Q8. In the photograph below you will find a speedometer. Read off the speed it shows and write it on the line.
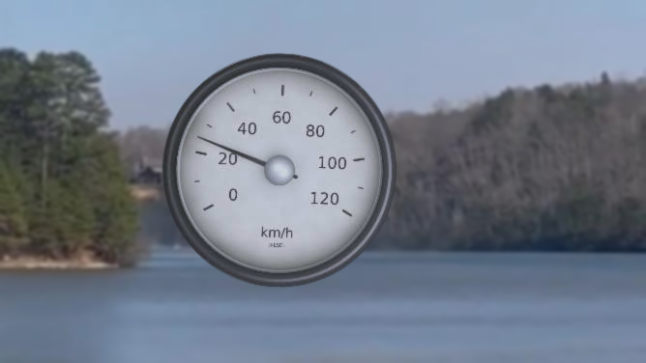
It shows 25 km/h
